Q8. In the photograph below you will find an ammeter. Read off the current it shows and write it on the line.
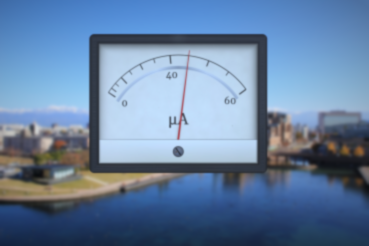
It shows 45 µA
